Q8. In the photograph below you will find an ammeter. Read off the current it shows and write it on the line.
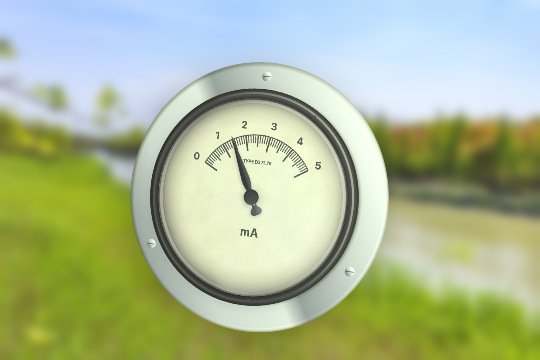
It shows 1.5 mA
